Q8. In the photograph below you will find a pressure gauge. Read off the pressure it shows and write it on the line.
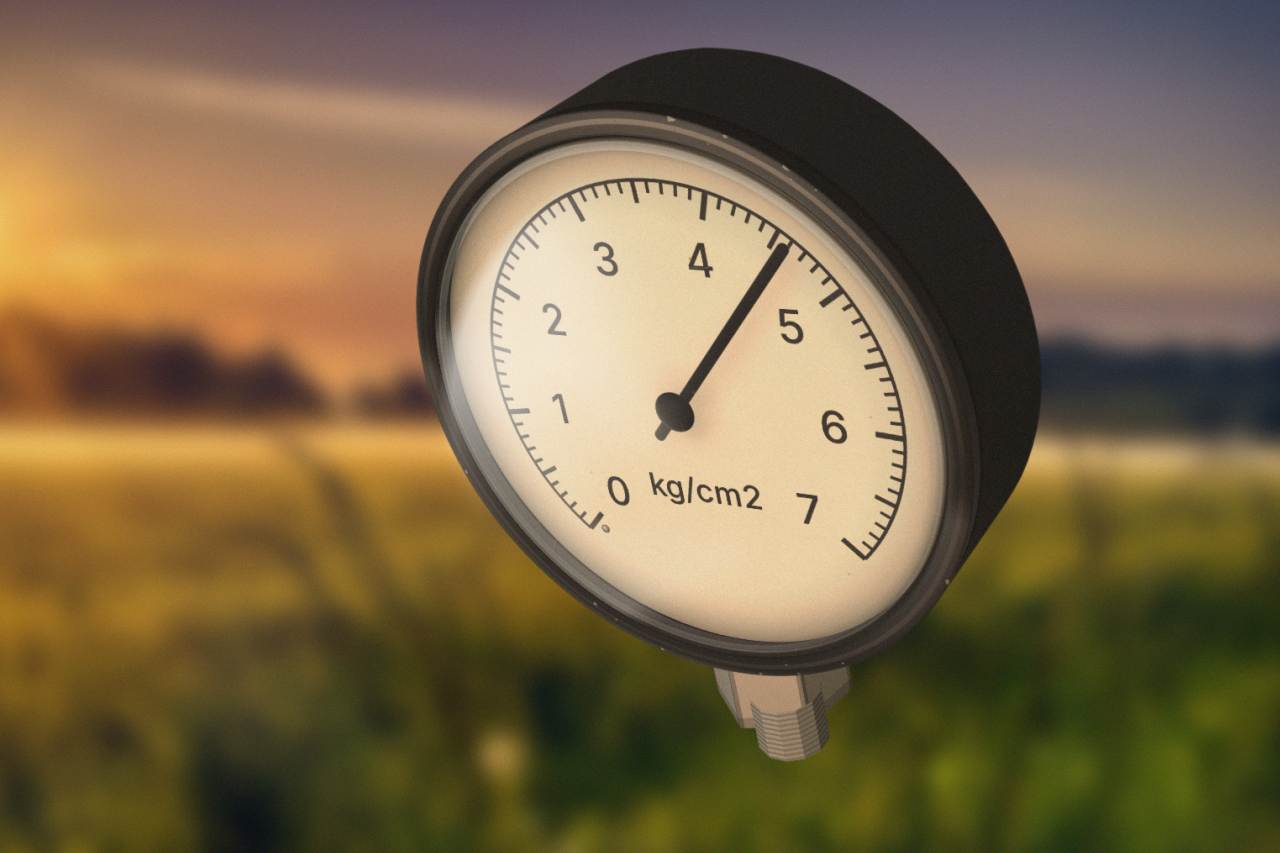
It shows 4.6 kg/cm²
